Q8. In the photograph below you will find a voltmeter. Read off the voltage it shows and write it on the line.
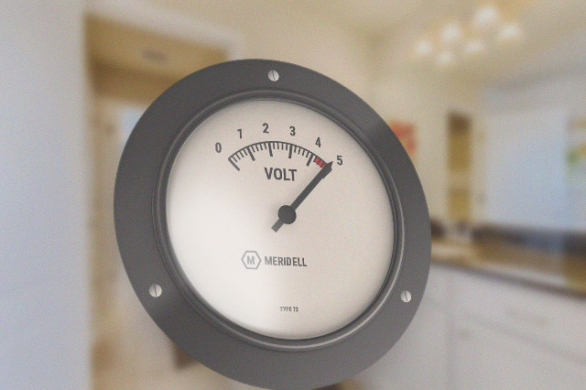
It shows 4.8 V
